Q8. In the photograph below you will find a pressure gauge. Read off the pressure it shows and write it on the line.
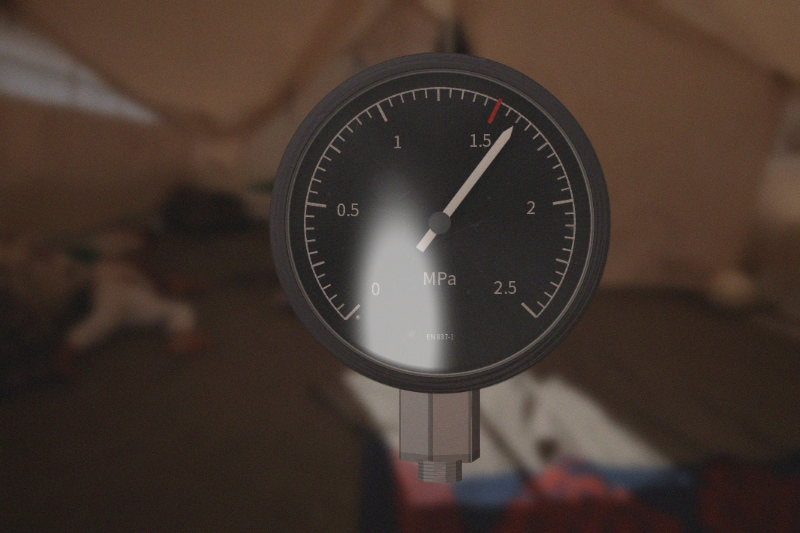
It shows 1.6 MPa
